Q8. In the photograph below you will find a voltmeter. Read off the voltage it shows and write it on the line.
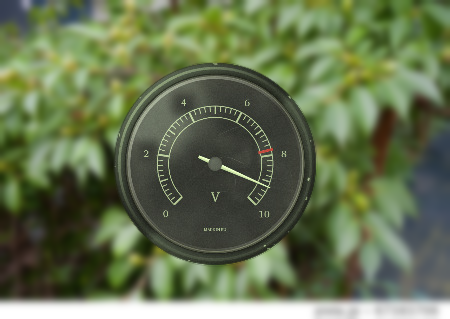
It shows 9.2 V
